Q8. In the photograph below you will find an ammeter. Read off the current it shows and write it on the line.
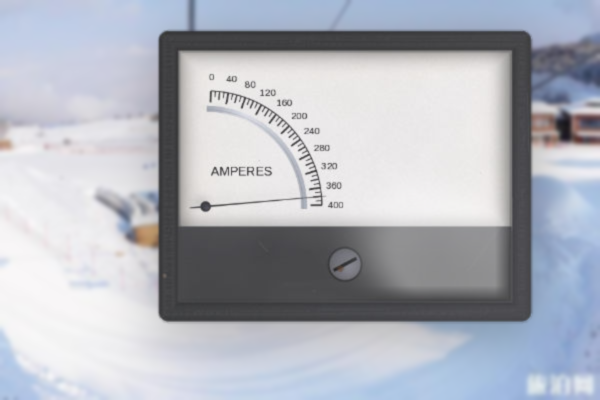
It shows 380 A
